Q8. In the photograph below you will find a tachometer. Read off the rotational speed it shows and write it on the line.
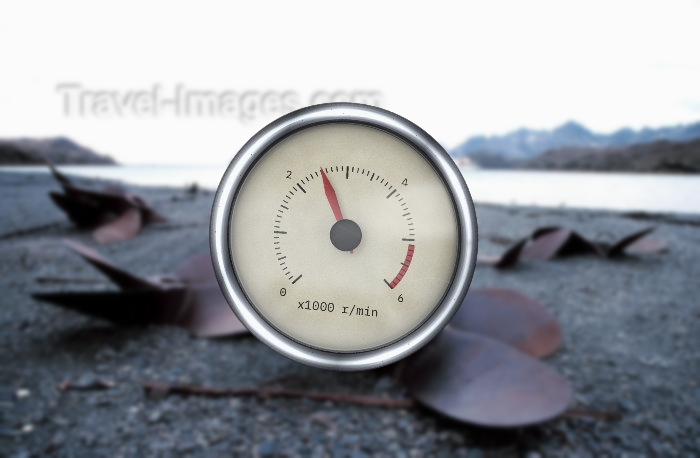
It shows 2500 rpm
